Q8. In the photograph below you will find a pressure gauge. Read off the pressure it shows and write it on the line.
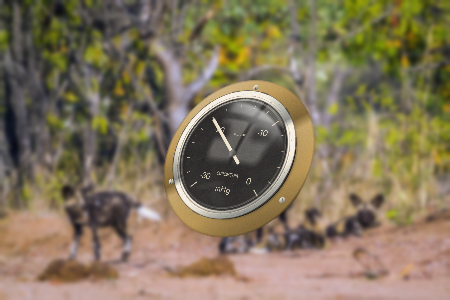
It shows -20 inHg
